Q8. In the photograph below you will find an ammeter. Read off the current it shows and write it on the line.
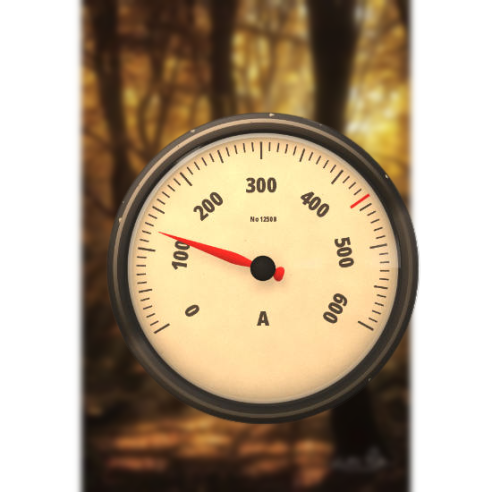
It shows 125 A
